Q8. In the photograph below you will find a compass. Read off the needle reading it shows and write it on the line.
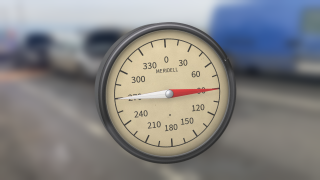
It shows 90 °
